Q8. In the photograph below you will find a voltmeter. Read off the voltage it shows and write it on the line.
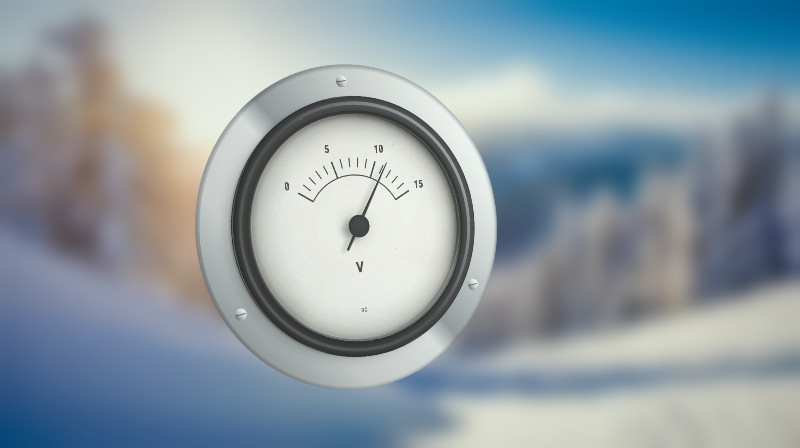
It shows 11 V
